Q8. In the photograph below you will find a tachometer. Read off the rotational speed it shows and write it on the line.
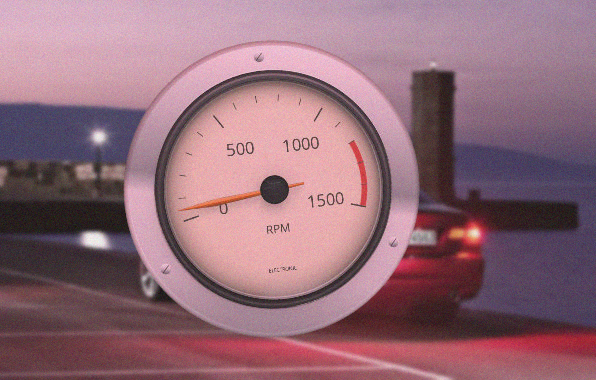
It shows 50 rpm
